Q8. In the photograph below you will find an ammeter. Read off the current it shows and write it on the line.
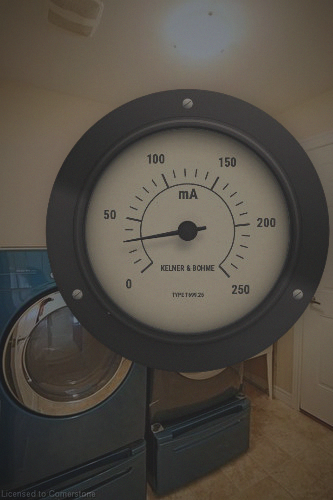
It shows 30 mA
